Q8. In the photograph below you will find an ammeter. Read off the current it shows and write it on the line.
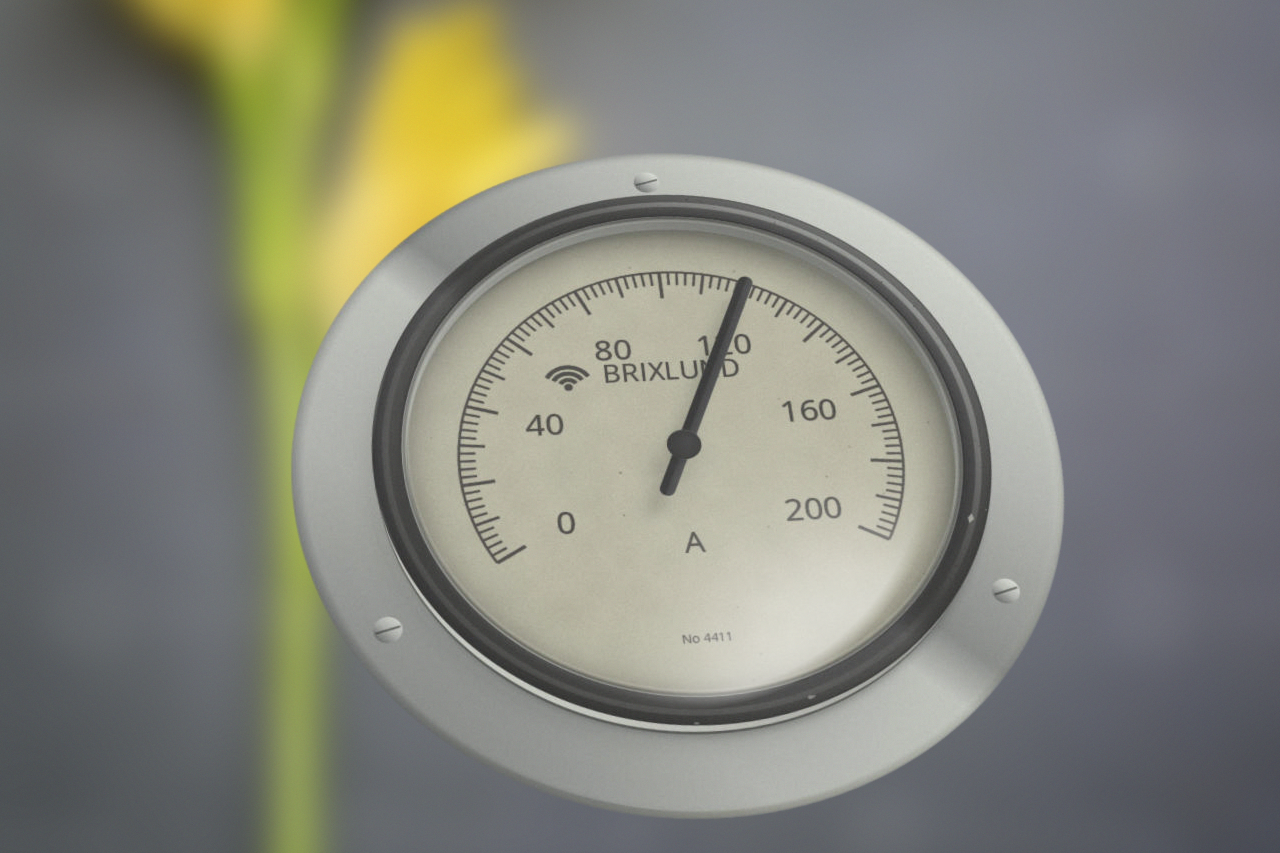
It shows 120 A
